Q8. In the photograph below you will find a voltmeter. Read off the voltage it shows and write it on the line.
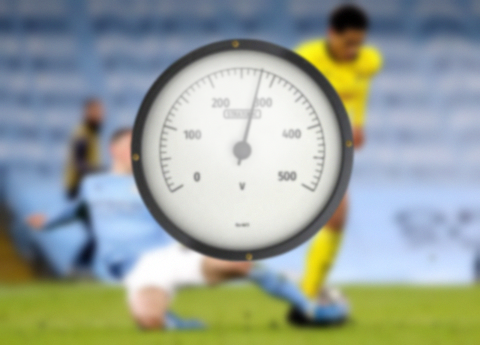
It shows 280 V
